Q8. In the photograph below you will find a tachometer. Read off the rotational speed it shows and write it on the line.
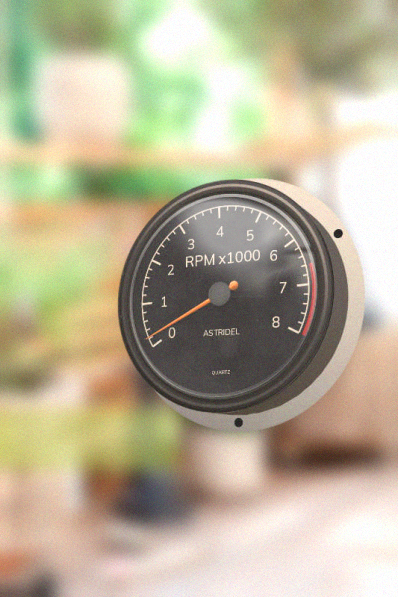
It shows 200 rpm
